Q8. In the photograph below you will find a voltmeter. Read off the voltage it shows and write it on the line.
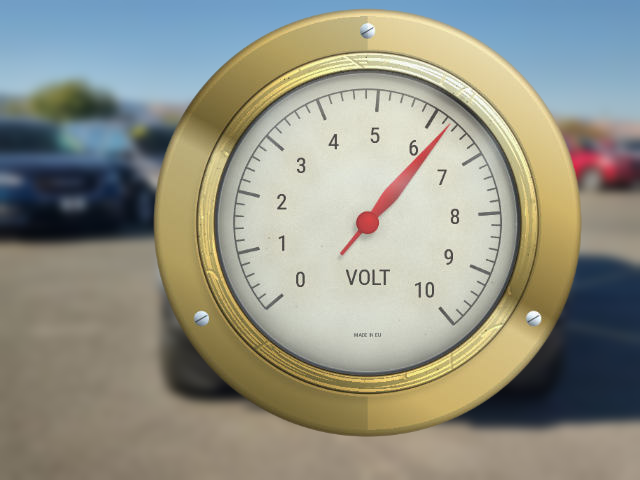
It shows 6.3 V
